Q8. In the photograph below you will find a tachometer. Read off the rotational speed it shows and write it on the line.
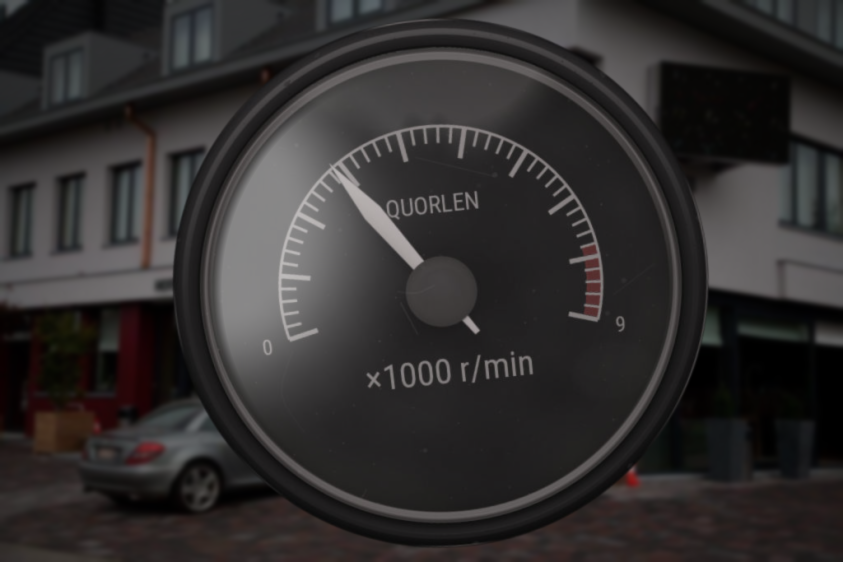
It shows 2900 rpm
